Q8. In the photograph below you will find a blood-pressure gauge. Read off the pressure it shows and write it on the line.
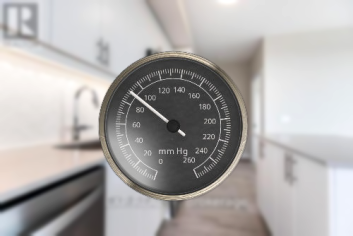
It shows 90 mmHg
